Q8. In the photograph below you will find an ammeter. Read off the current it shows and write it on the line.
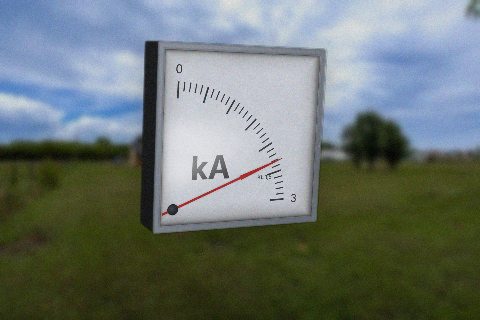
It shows 2.3 kA
